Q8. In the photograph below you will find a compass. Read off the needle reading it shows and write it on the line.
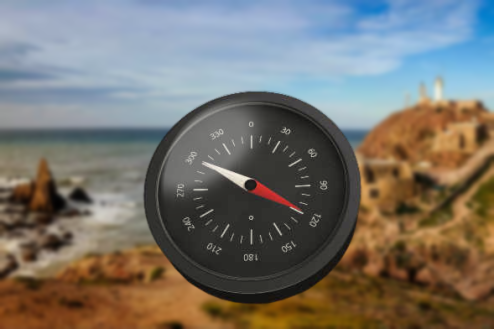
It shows 120 °
